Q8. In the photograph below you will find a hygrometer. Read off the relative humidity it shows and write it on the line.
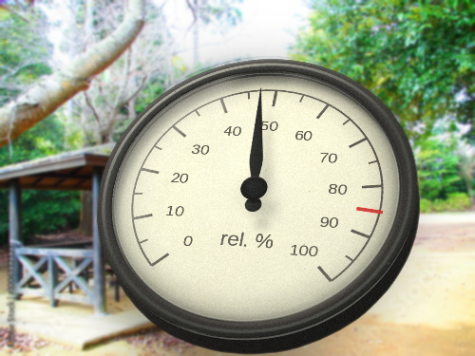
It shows 47.5 %
